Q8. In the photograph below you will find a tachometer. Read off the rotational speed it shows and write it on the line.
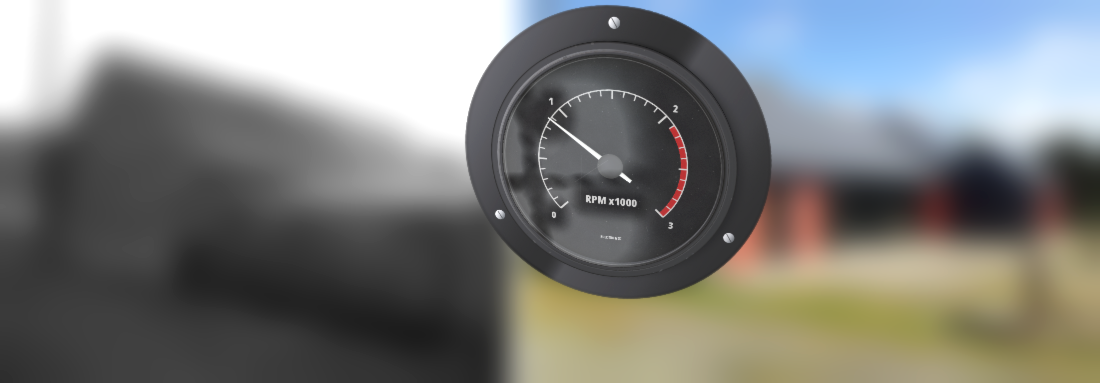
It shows 900 rpm
